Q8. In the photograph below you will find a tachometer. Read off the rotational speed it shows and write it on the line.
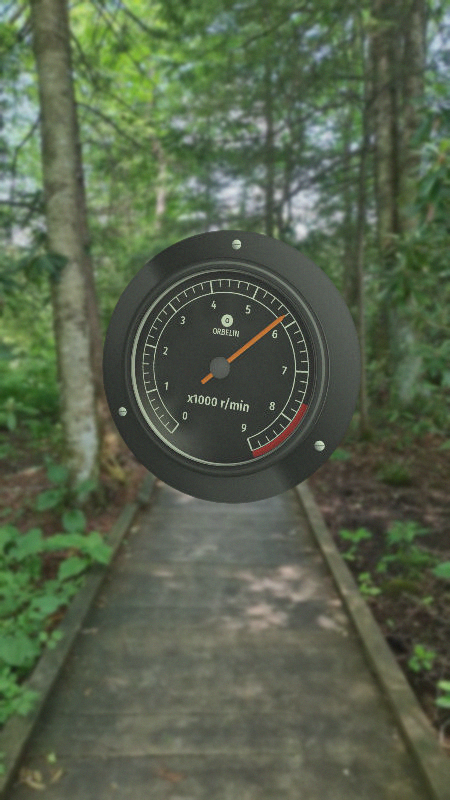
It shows 5800 rpm
